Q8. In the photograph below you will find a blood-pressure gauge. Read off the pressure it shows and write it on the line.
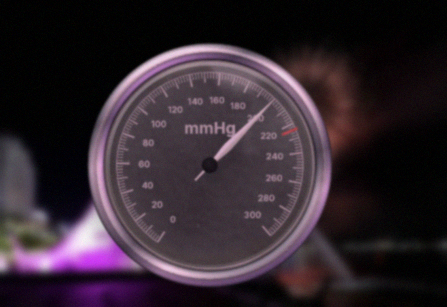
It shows 200 mmHg
